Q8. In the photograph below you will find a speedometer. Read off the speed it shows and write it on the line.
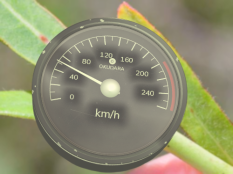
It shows 50 km/h
